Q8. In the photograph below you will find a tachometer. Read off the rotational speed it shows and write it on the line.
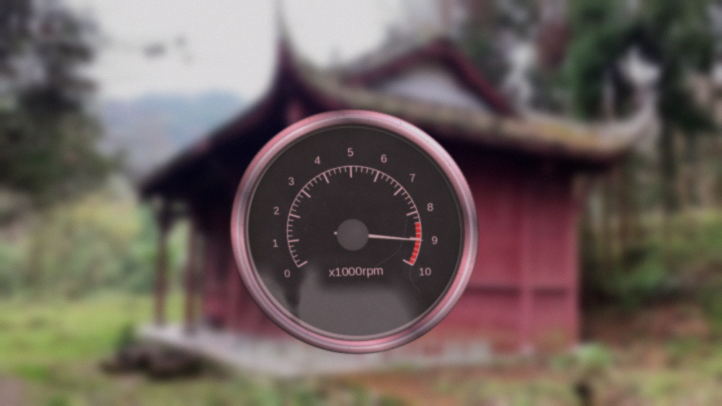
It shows 9000 rpm
